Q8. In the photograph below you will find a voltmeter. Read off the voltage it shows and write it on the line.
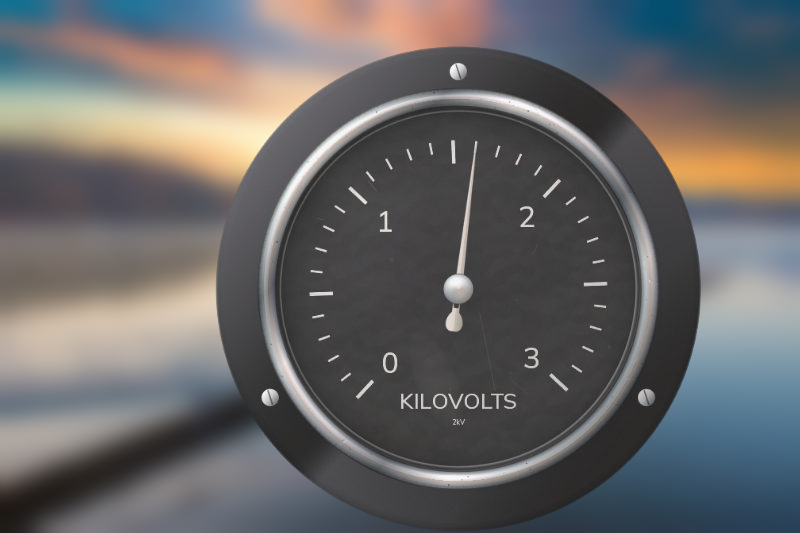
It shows 1.6 kV
